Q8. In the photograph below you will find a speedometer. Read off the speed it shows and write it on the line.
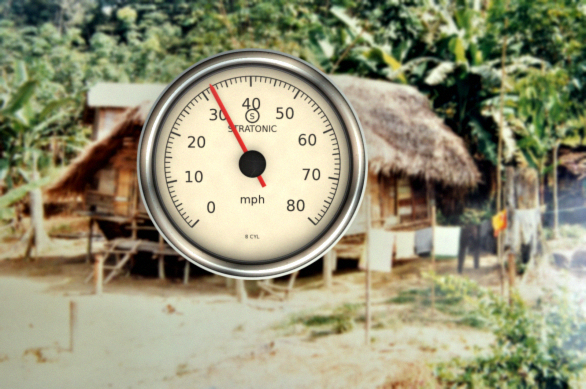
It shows 32 mph
